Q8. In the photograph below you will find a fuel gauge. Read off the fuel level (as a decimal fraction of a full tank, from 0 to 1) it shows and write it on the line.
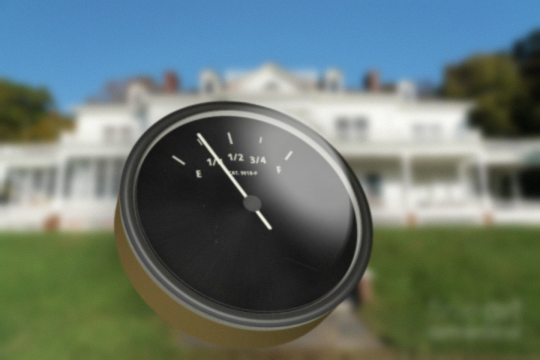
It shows 0.25
